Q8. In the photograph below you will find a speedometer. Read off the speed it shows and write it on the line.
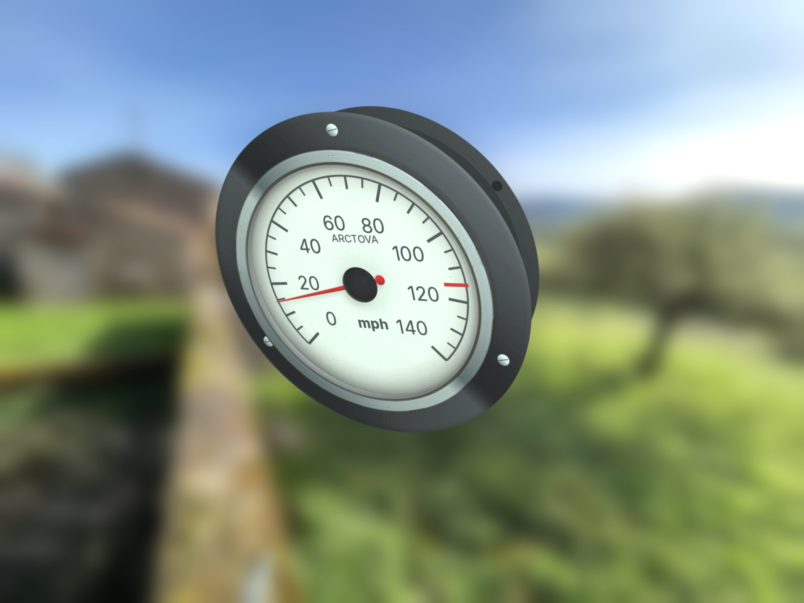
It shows 15 mph
